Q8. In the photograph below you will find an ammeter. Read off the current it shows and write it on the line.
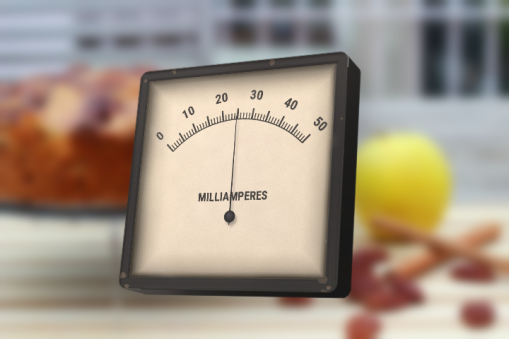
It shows 25 mA
